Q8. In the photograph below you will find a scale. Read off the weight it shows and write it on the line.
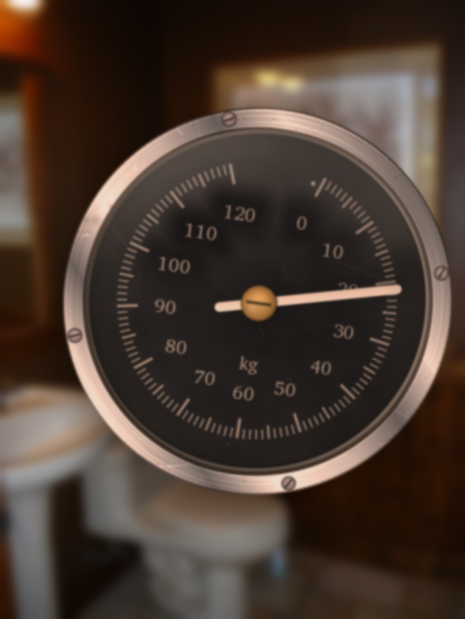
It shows 21 kg
